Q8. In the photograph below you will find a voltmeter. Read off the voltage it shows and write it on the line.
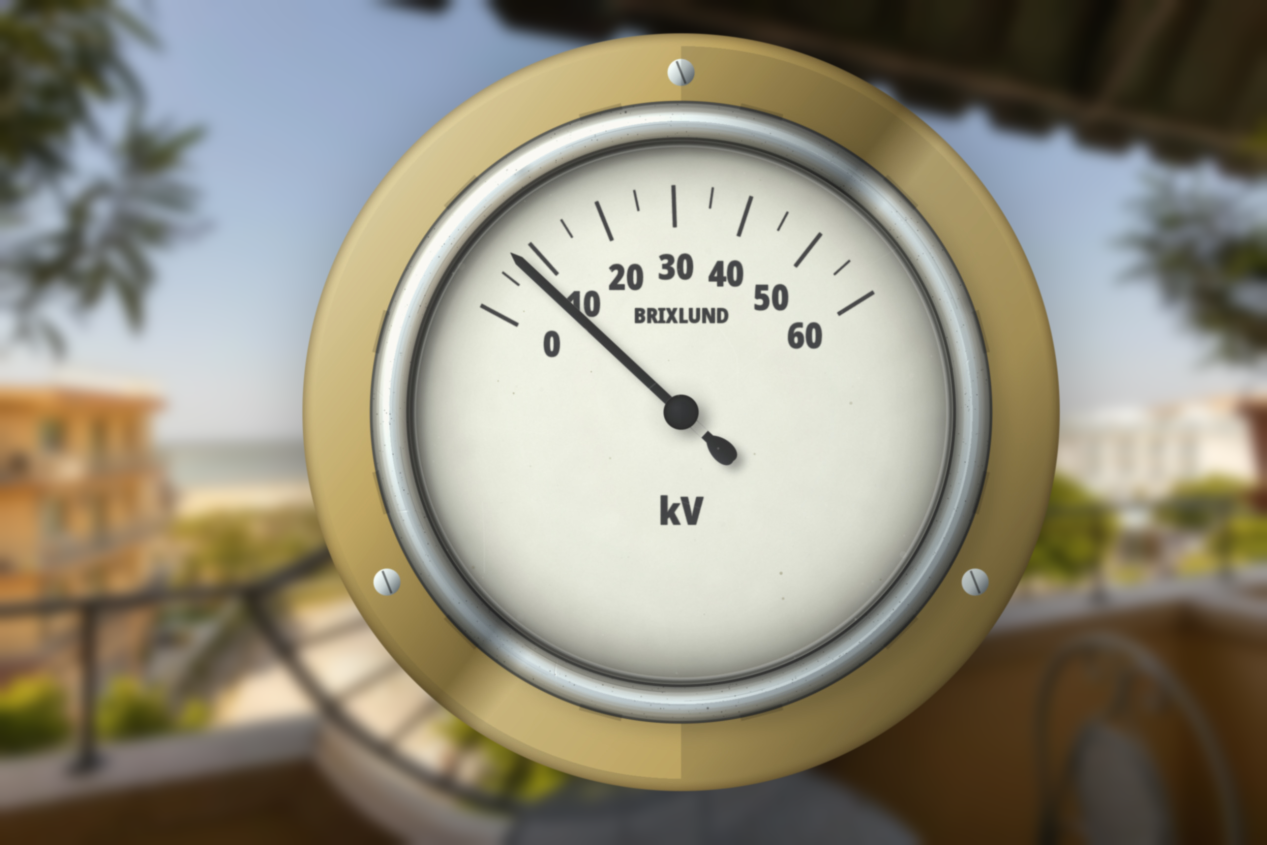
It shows 7.5 kV
